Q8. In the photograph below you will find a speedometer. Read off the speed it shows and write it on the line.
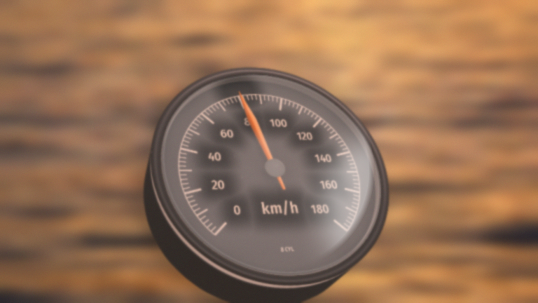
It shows 80 km/h
